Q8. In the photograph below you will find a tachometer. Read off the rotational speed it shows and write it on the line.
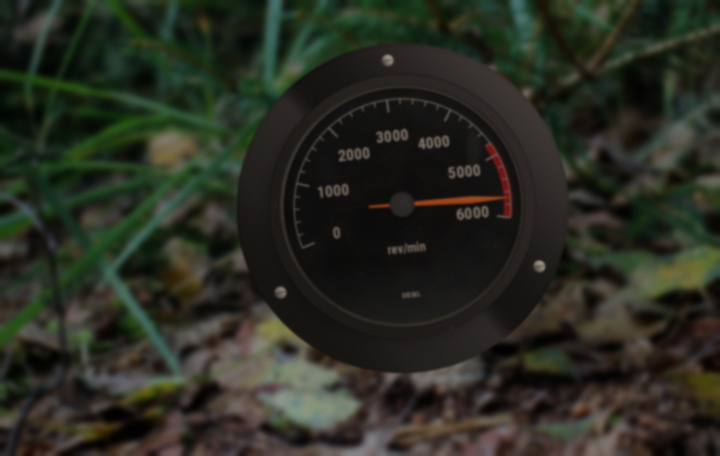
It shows 5700 rpm
